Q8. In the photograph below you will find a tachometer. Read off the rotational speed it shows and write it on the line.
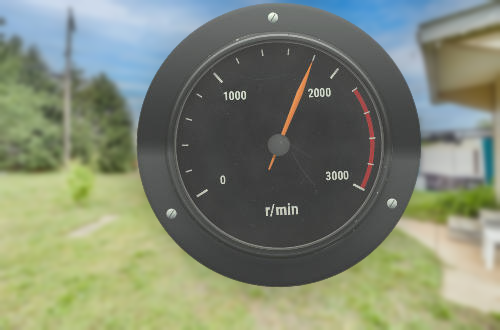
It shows 1800 rpm
